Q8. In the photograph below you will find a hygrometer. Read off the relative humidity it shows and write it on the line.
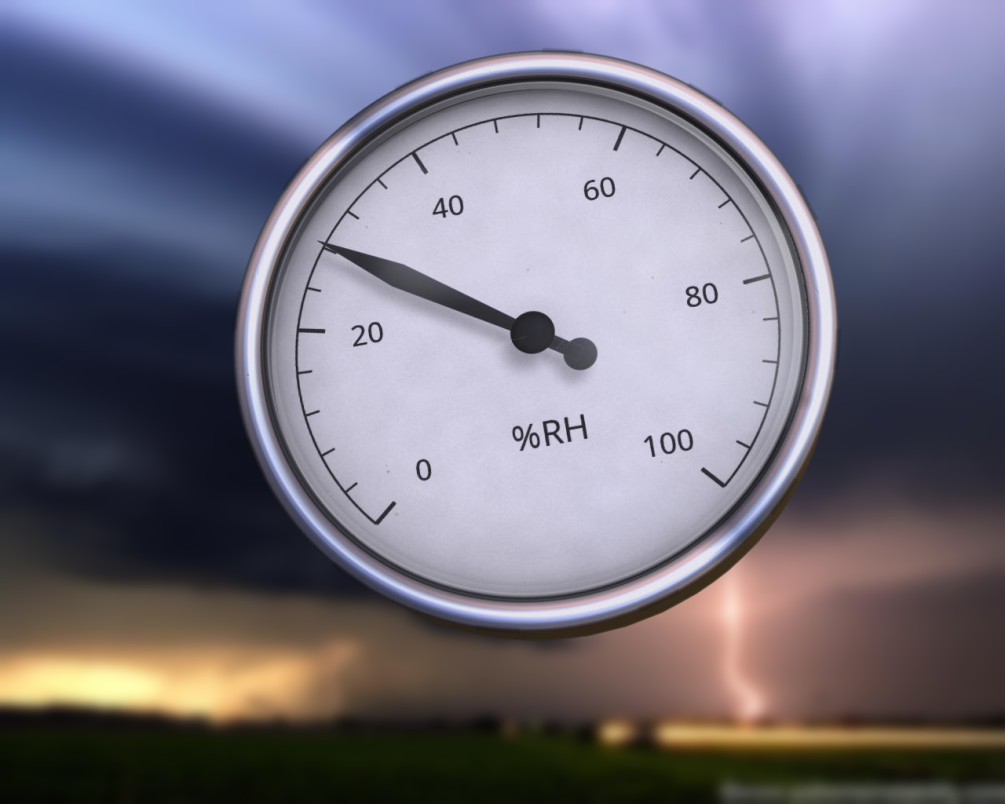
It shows 28 %
